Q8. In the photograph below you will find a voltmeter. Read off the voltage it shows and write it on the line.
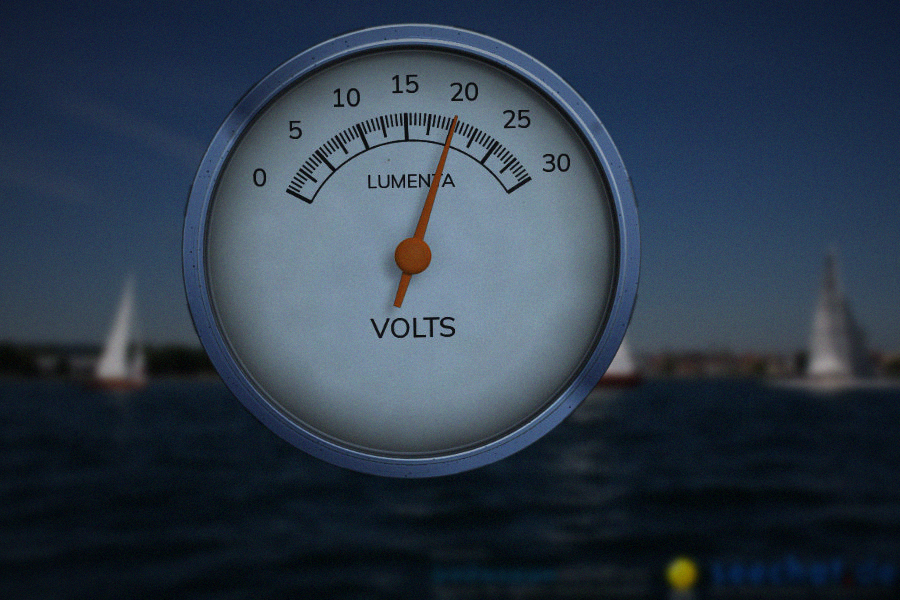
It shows 20 V
